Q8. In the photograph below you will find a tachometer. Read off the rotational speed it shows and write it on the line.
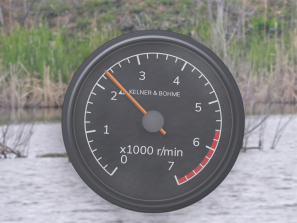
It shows 2300 rpm
